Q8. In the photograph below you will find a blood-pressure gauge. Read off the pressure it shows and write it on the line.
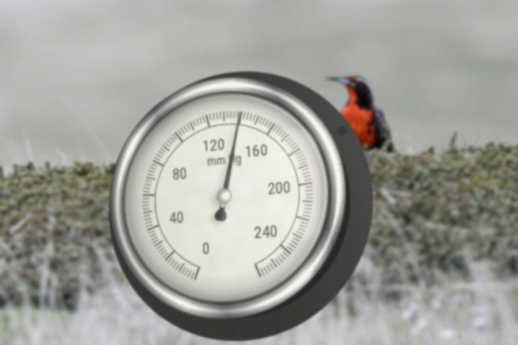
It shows 140 mmHg
